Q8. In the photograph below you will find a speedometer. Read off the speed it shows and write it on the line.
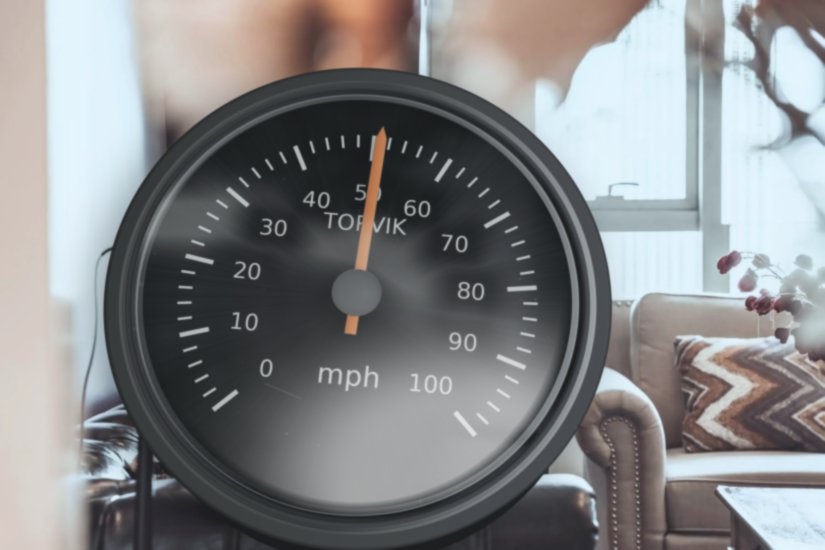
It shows 51 mph
